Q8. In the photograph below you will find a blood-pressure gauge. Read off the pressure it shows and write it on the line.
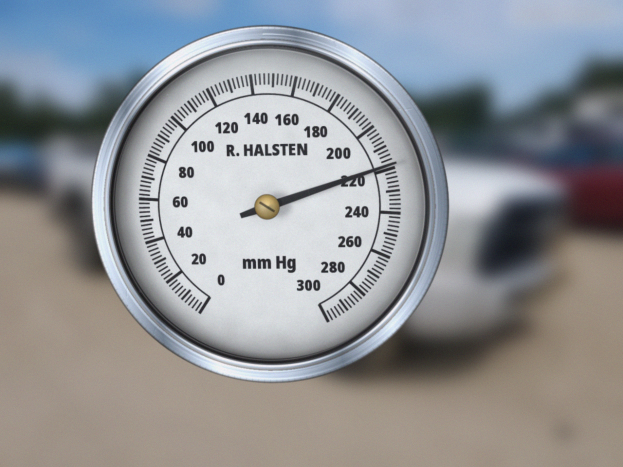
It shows 218 mmHg
